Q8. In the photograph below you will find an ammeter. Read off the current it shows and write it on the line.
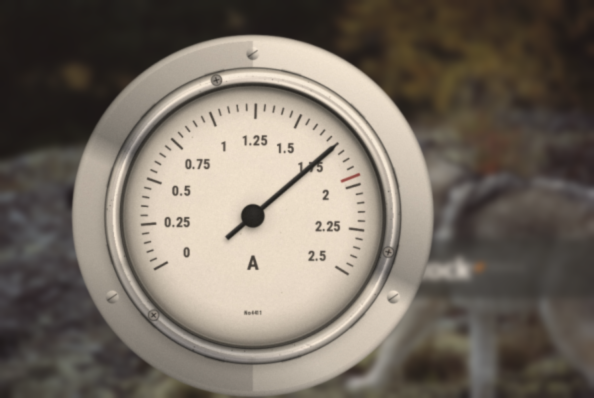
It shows 1.75 A
